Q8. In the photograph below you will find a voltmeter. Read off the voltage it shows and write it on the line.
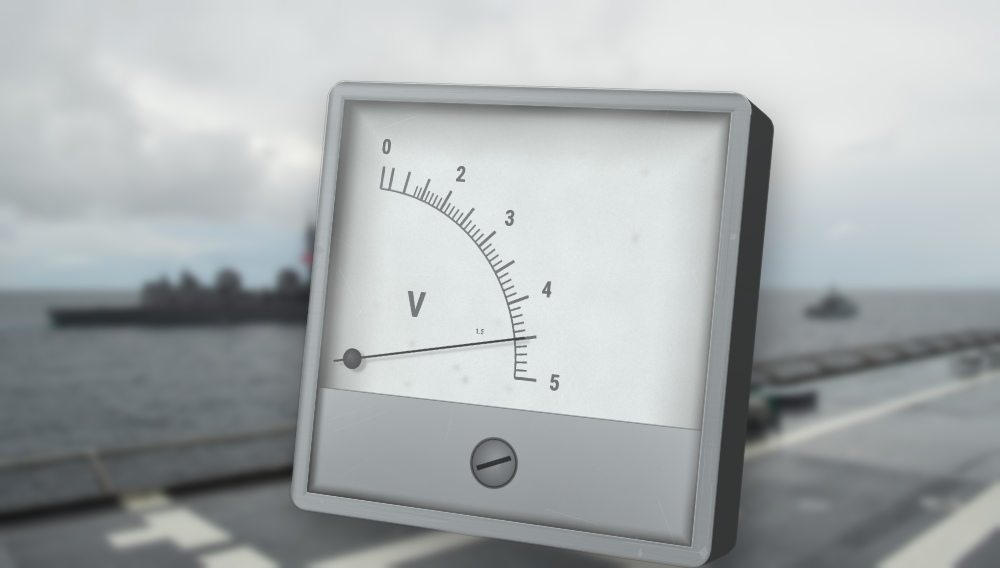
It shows 4.5 V
